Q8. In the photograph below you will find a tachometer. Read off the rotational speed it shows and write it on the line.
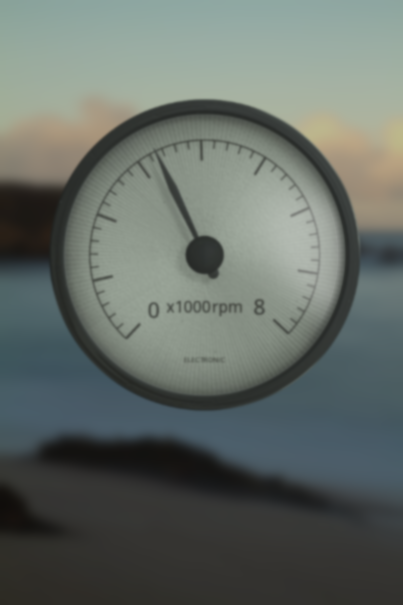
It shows 3300 rpm
